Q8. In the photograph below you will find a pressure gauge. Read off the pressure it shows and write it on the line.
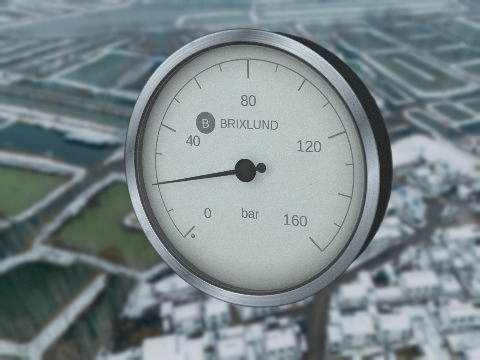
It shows 20 bar
